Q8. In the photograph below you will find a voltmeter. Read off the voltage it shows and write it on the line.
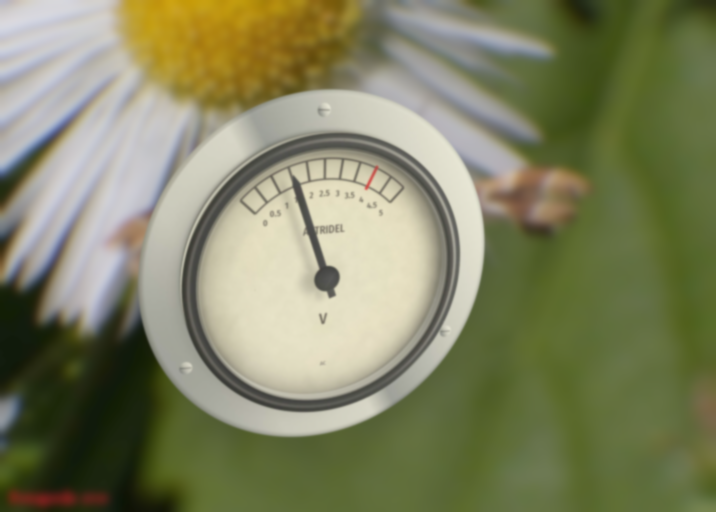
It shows 1.5 V
